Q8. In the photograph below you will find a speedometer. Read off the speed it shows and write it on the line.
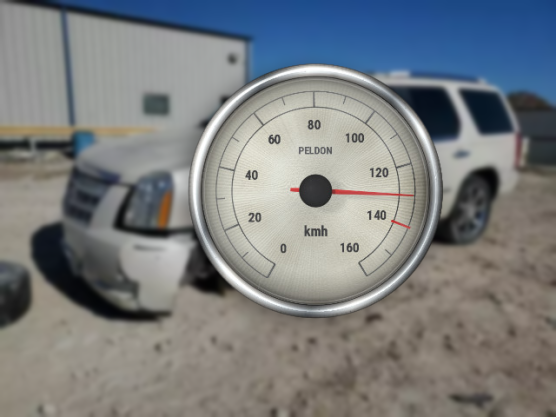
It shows 130 km/h
